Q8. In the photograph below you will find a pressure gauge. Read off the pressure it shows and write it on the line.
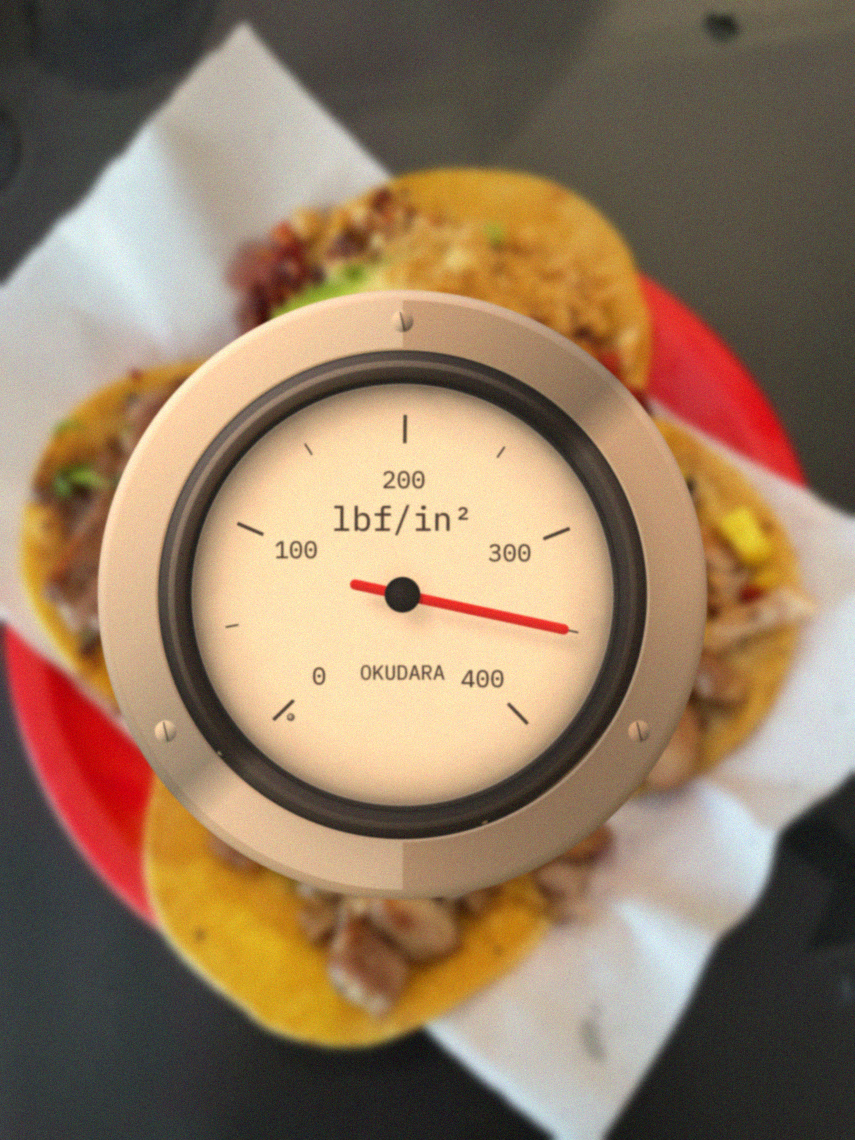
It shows 350 psi
